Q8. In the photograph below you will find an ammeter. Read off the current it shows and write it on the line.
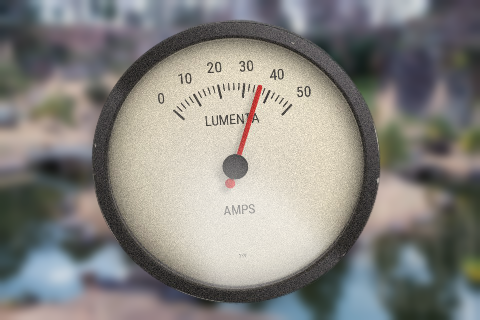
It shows 36 A
